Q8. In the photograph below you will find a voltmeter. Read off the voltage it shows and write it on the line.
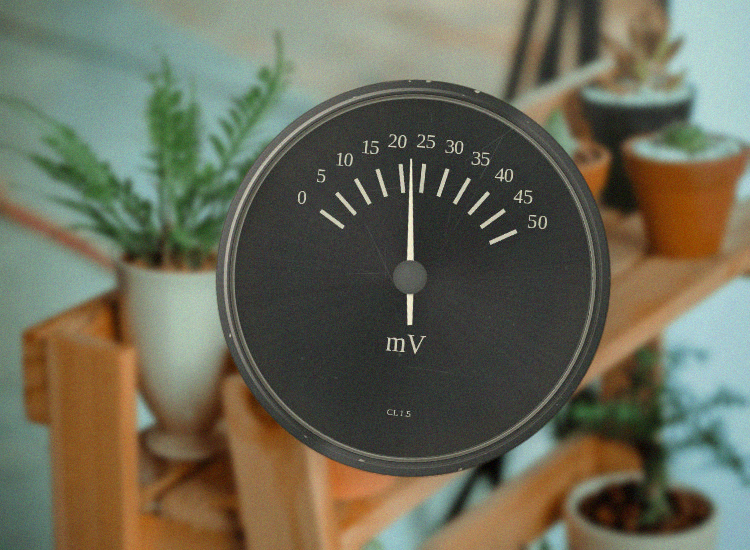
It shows 22.5 mV
